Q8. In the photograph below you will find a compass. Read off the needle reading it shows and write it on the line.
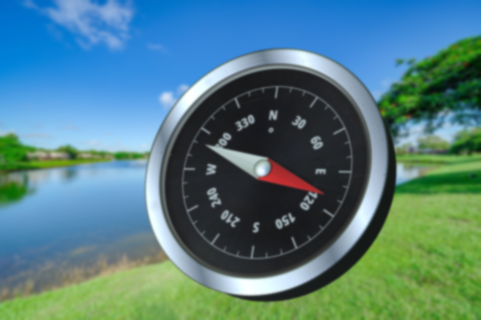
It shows 110 °
